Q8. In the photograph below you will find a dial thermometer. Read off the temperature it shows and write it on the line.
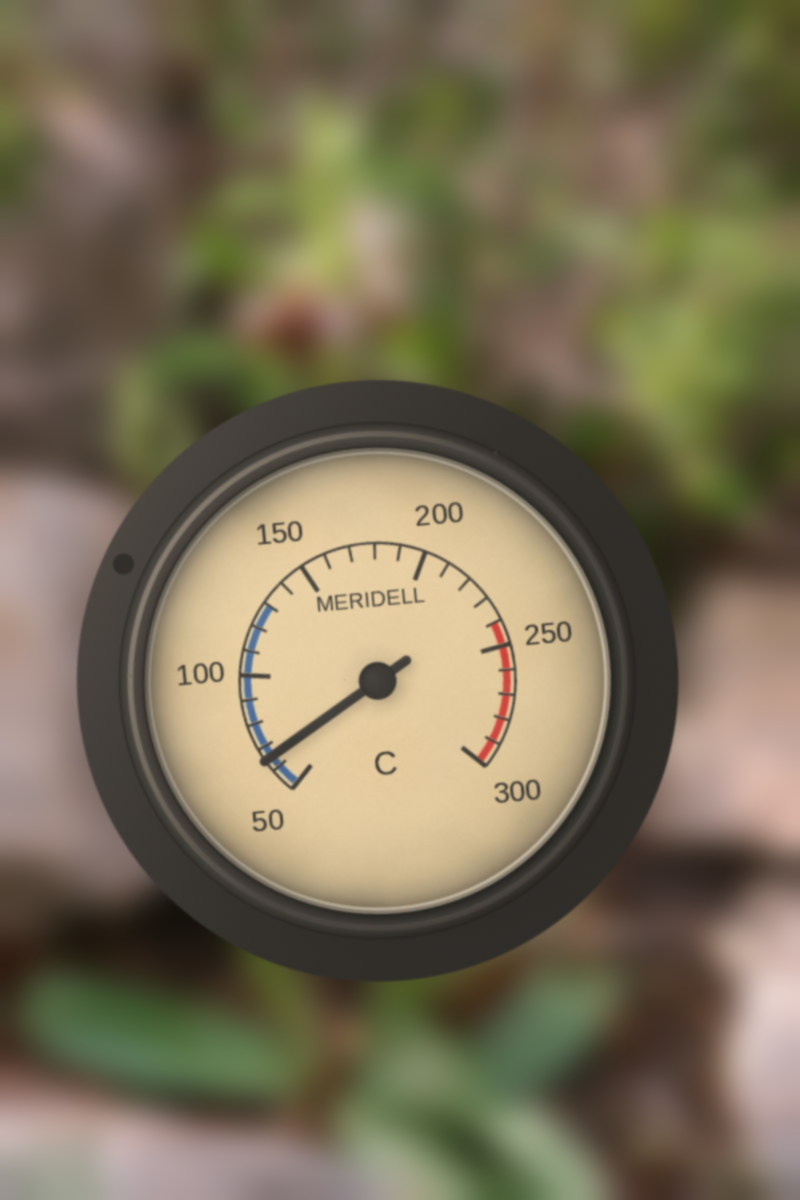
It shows 65 °C
